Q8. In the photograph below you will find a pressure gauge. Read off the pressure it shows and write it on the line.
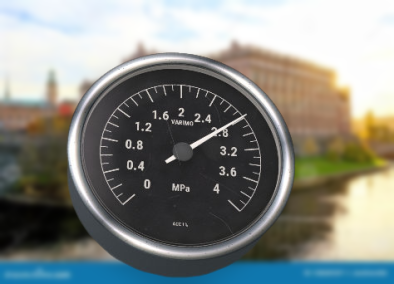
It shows 2.8 MPa
